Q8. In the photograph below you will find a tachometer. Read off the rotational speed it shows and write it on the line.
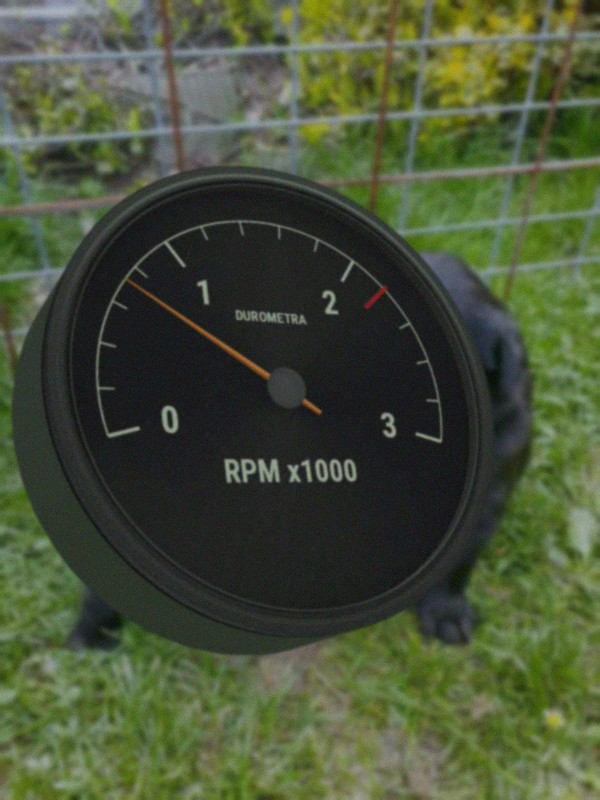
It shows 700 rpm
